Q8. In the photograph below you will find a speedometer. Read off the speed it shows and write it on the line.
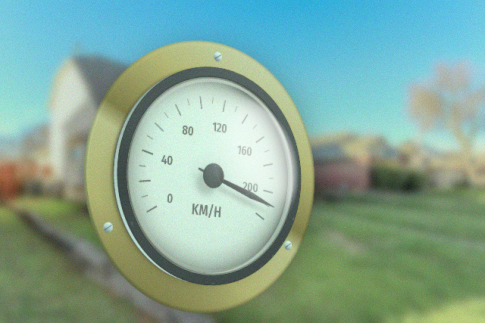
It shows 210 km/h
